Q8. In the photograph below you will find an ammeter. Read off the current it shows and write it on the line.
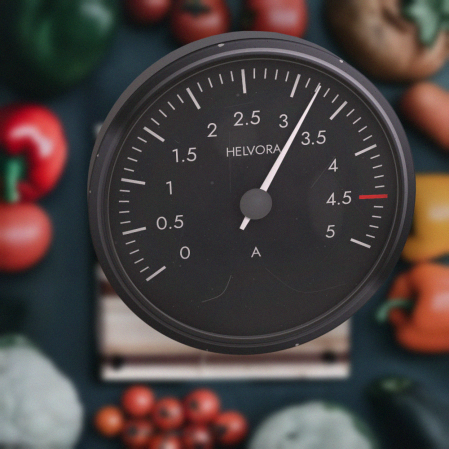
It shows 3.2 A
